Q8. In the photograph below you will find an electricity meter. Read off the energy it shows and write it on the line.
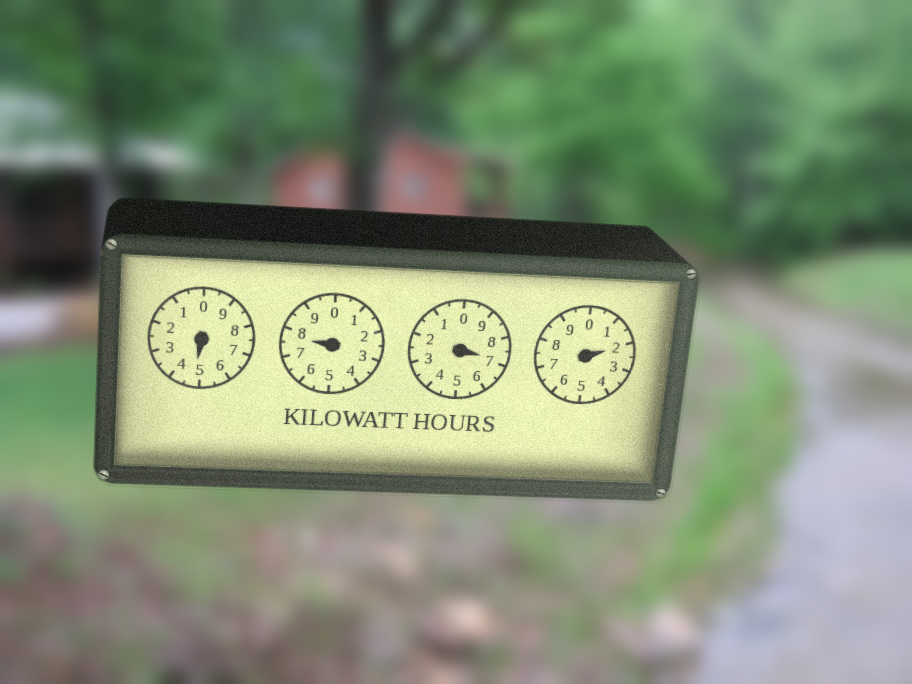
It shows 4772 kWh
